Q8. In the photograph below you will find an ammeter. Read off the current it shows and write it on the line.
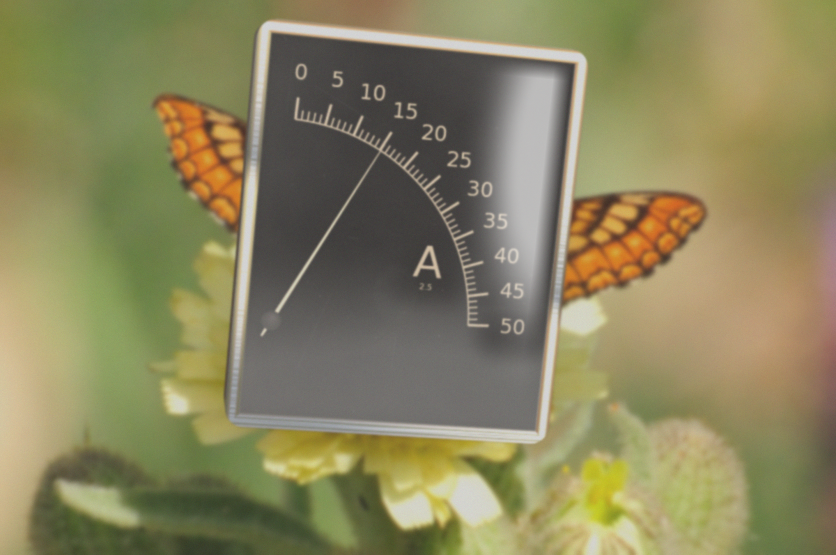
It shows 15 A
